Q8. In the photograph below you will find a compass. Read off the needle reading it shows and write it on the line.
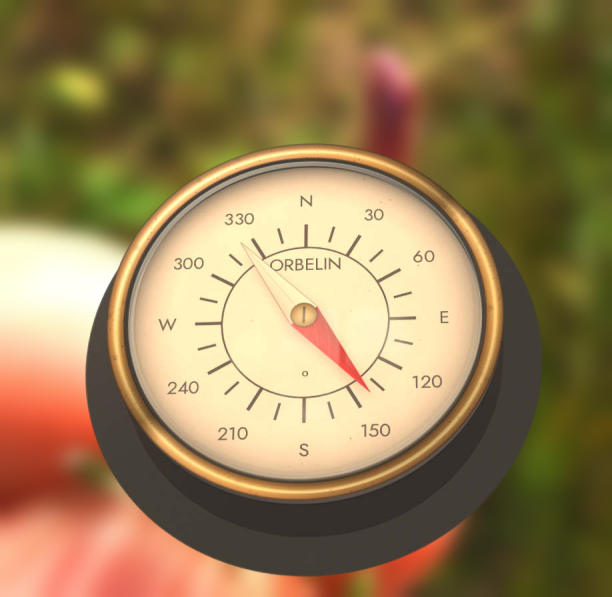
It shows 142.5 °
